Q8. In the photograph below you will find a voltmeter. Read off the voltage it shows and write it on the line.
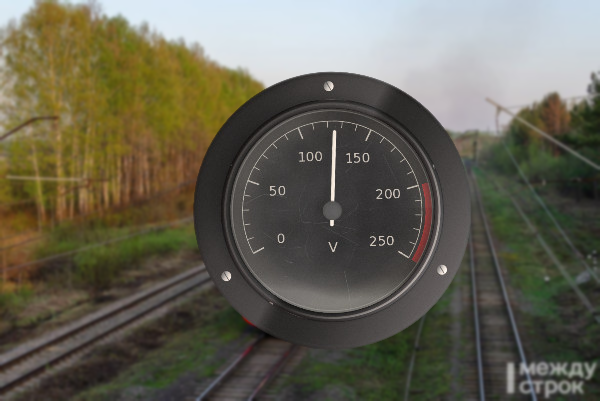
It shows 125 V
